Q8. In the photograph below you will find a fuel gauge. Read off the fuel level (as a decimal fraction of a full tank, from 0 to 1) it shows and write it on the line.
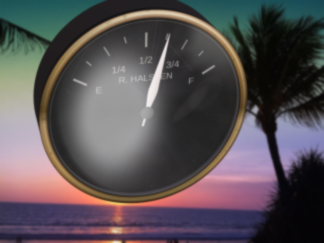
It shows 0.625
